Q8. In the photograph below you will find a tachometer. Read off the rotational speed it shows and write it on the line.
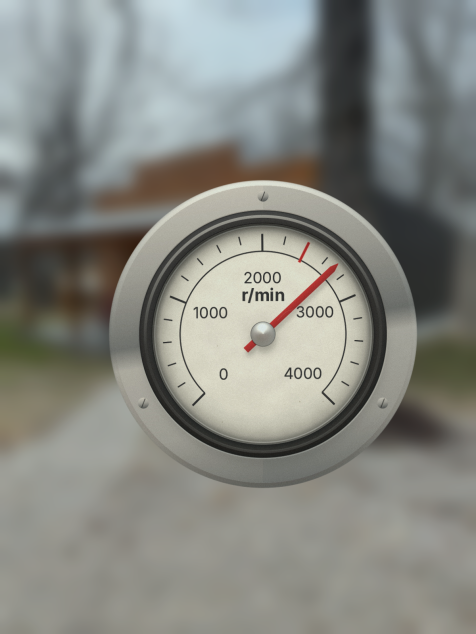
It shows 2700 rpm
